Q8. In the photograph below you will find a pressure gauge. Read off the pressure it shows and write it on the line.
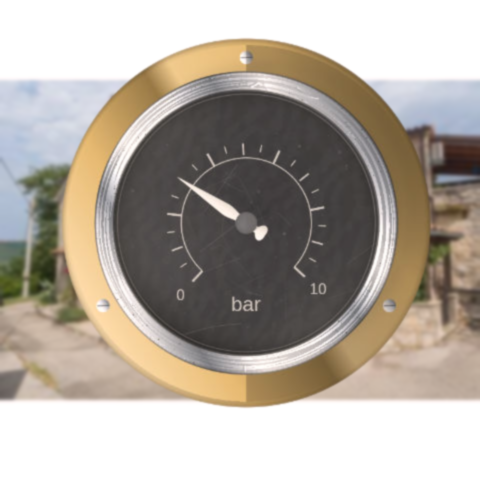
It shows 3 bar
